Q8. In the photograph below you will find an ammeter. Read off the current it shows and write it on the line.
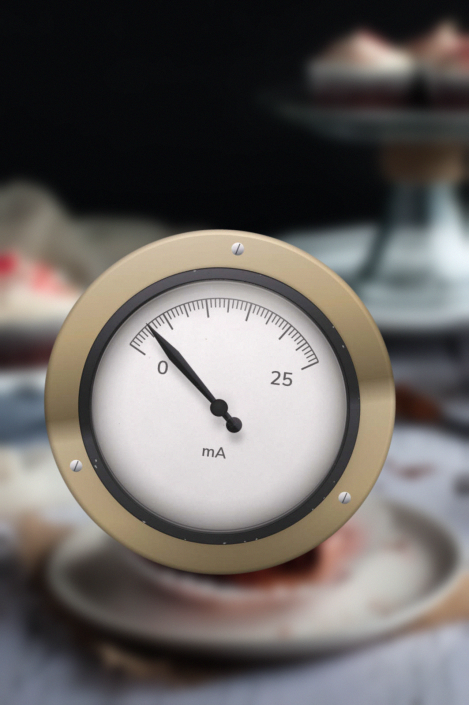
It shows 3 mA
